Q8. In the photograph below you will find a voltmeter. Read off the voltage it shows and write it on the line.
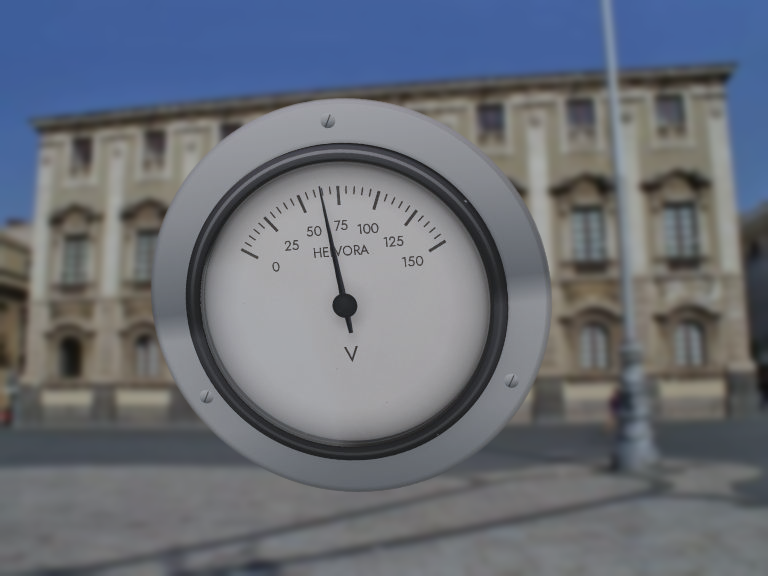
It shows 65 V
